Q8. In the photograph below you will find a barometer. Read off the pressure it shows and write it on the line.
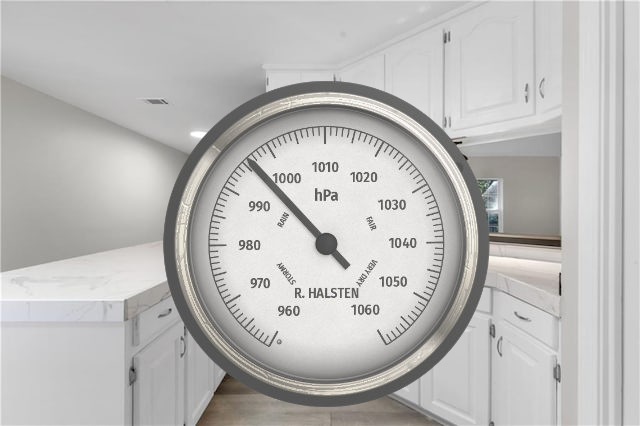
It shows 996 hPa
